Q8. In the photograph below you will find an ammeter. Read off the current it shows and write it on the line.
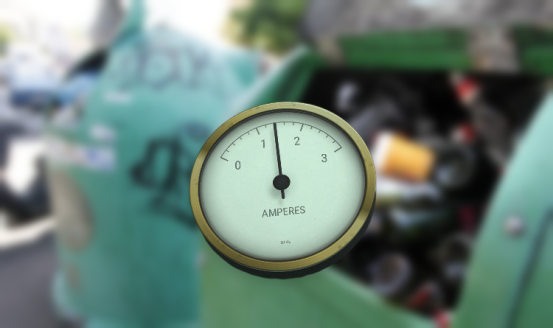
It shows 1.4 A
